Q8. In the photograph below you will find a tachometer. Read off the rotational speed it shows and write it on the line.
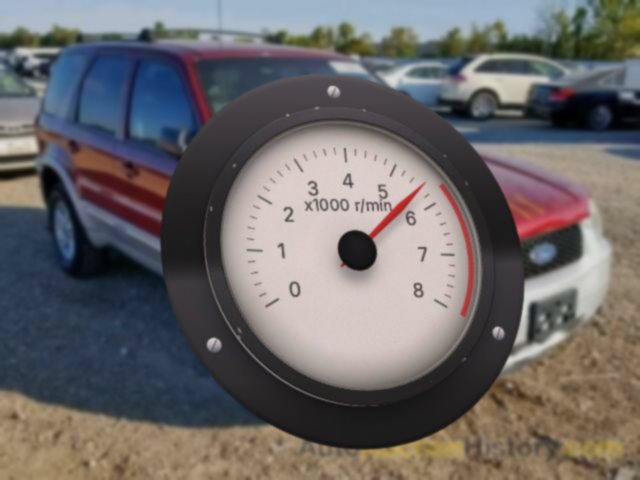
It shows 5600 rpm
